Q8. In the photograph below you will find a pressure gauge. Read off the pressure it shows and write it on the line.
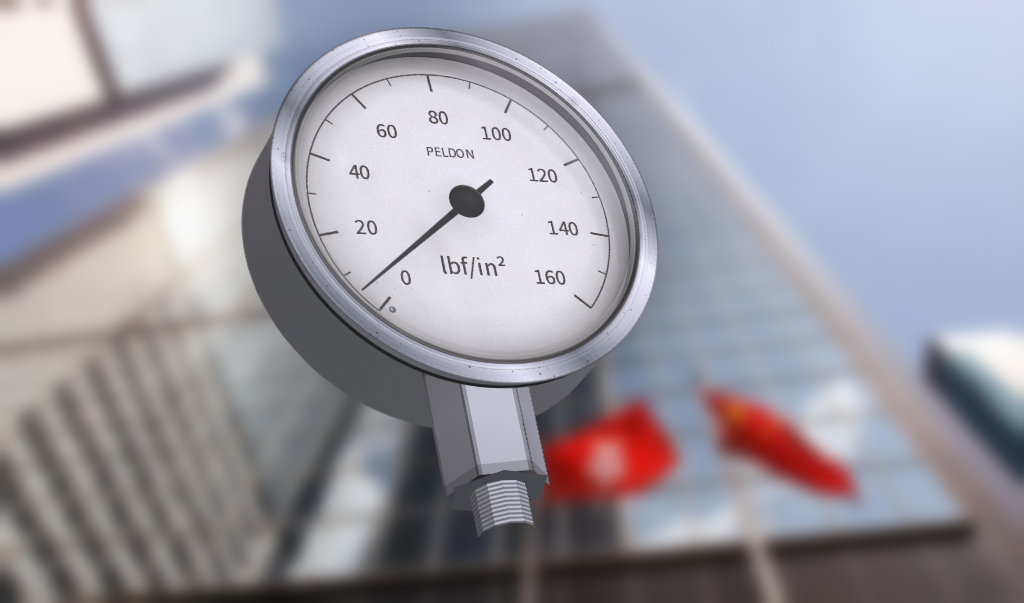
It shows 5 psi
